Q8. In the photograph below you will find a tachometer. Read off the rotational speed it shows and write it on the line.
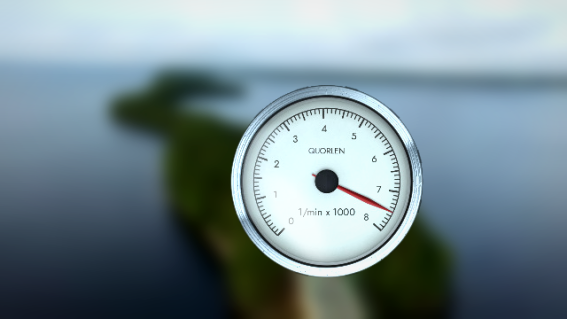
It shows 7500 rpm
